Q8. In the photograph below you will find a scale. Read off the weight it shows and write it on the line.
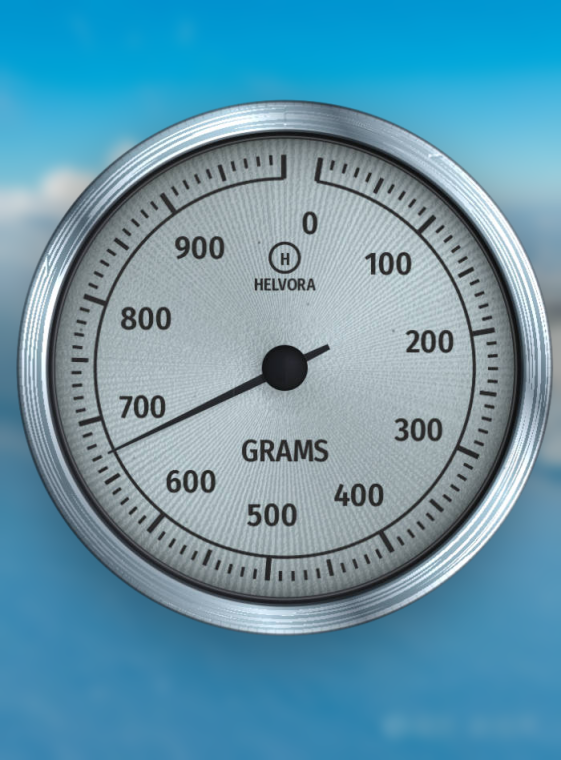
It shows 670 g
